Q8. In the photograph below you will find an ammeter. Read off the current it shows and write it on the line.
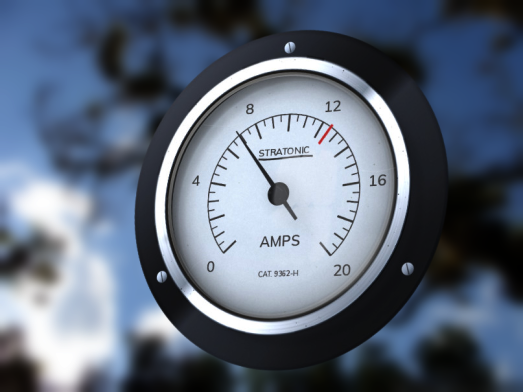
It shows 7 A
